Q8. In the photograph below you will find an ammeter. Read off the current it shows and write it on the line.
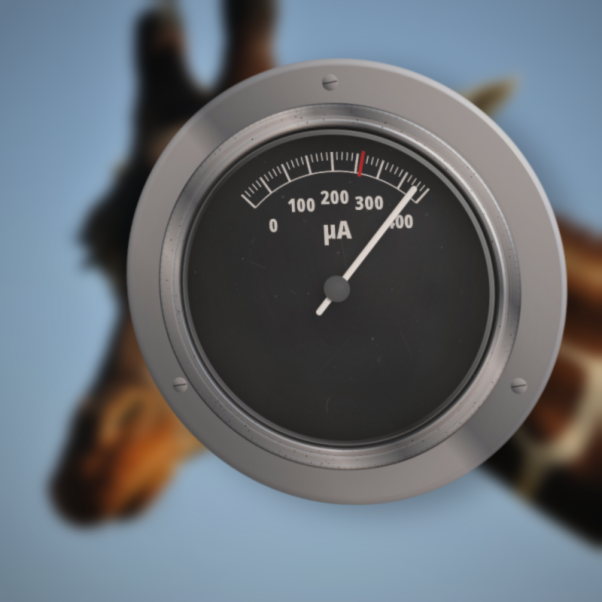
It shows 380 µA
